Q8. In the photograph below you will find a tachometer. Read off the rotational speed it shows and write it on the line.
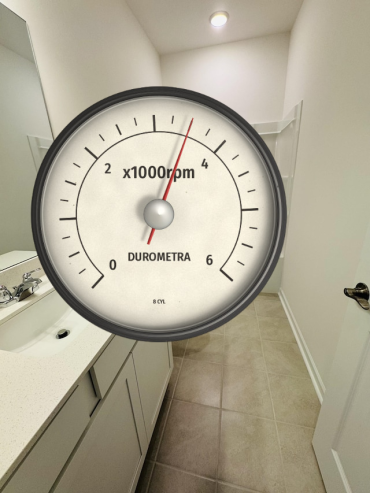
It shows 3500 rpm
